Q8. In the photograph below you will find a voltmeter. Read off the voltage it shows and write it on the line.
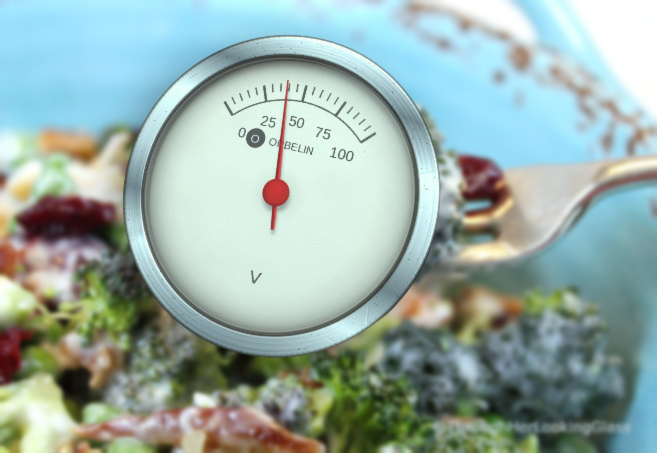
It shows 40 V
